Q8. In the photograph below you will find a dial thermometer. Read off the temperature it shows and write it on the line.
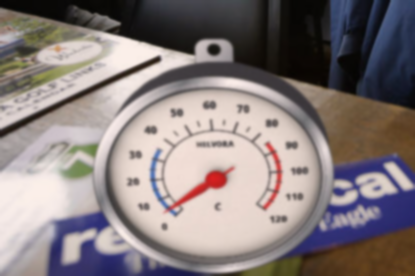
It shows 5 °C
